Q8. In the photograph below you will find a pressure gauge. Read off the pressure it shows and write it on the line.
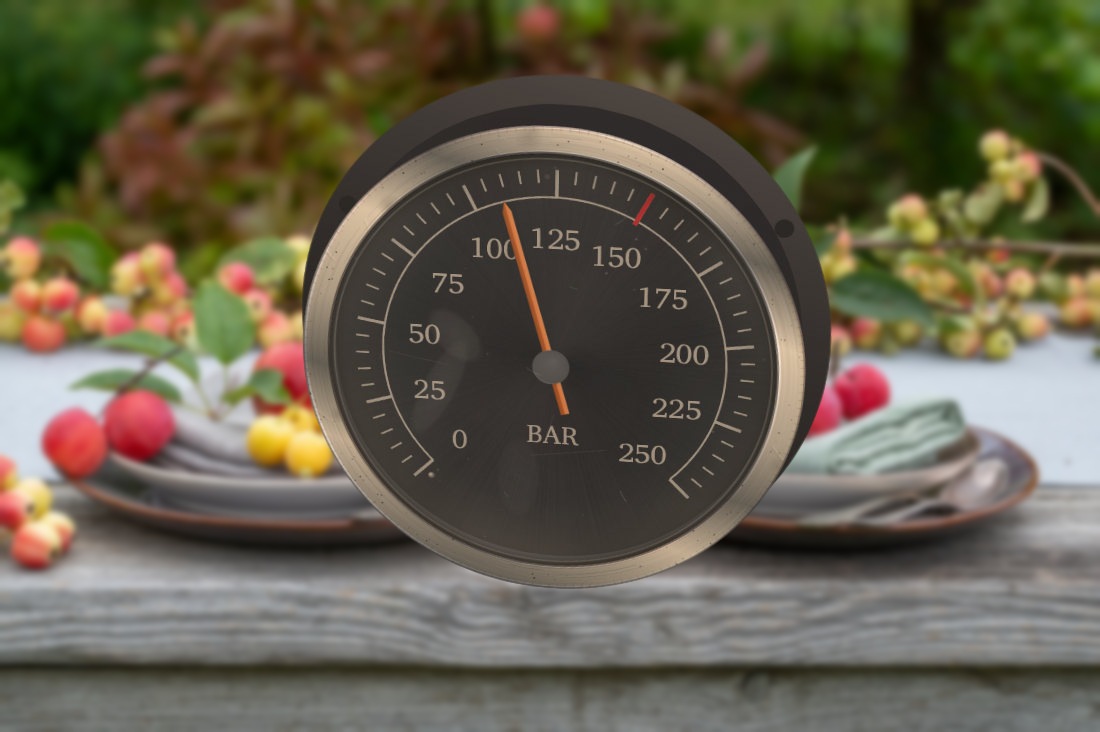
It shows 110 bar
